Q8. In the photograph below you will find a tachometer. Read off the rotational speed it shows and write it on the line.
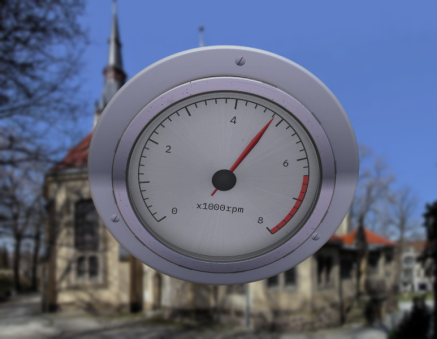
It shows 4800 rpm
